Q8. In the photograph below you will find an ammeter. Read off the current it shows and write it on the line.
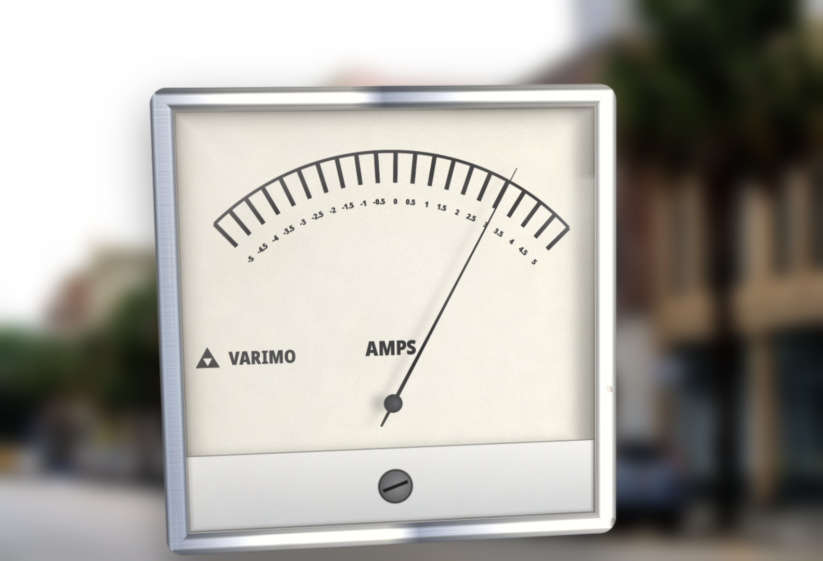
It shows 3 A
